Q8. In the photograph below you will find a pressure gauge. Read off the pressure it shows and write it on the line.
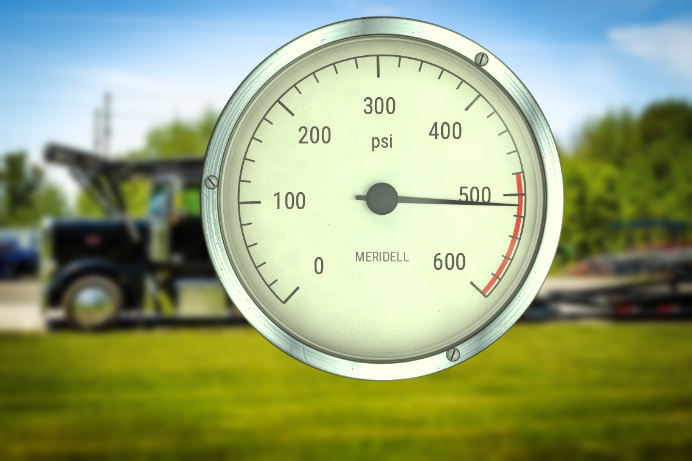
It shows 510 psi
